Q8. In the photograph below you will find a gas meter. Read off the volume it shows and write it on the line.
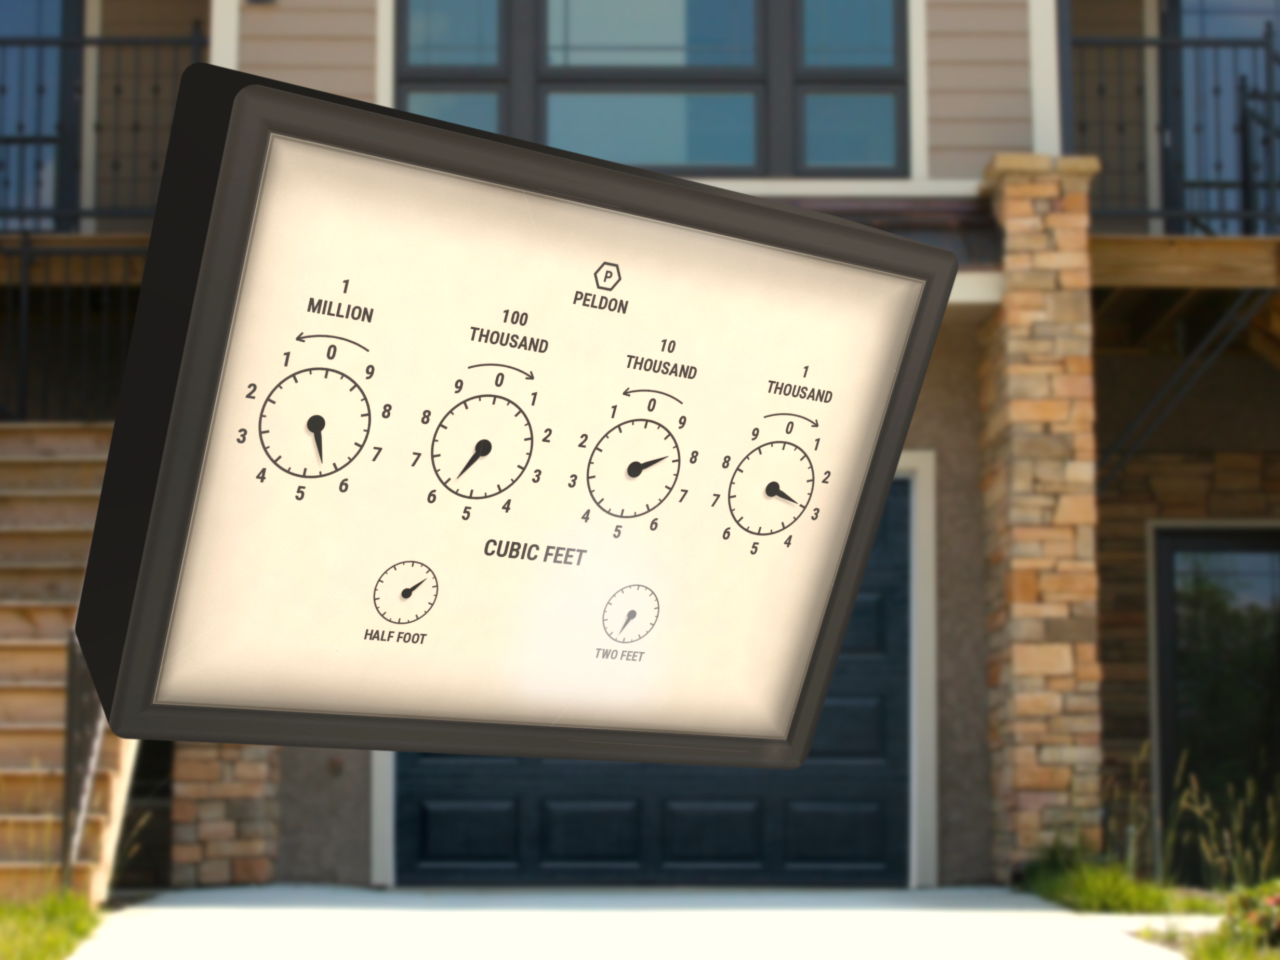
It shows 558300 ft³
